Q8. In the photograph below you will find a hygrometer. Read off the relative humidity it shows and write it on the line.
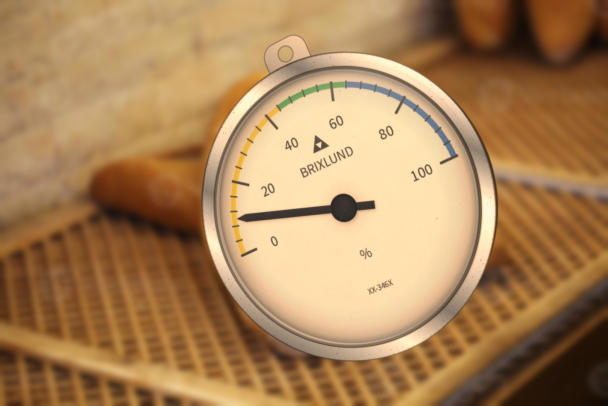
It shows 10 %
